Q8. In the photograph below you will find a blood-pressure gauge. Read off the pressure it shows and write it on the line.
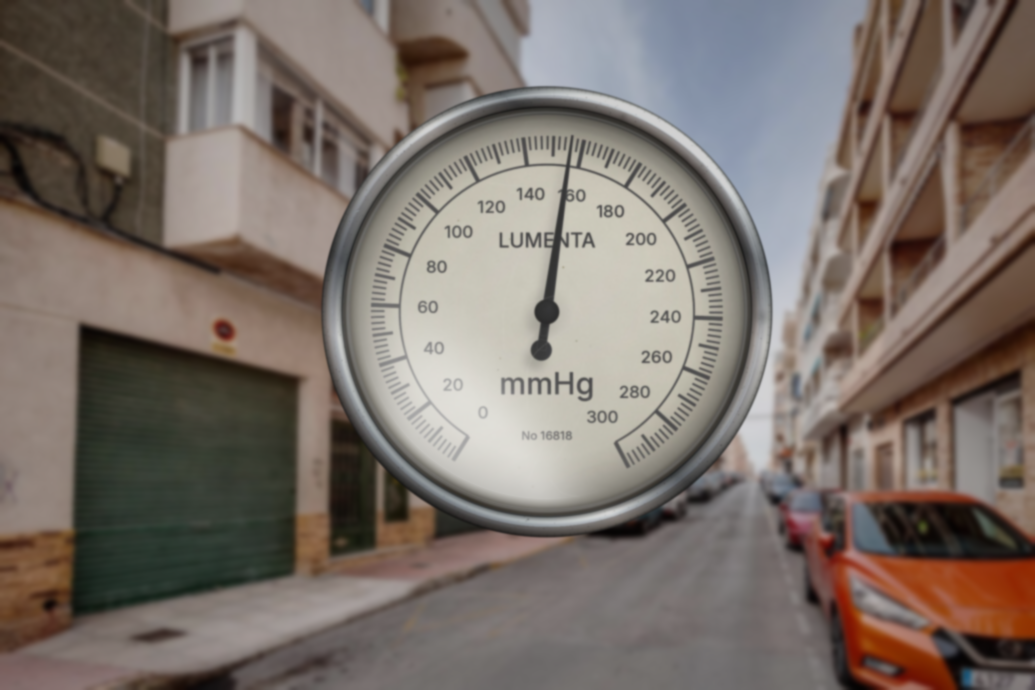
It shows 156 mmHg
